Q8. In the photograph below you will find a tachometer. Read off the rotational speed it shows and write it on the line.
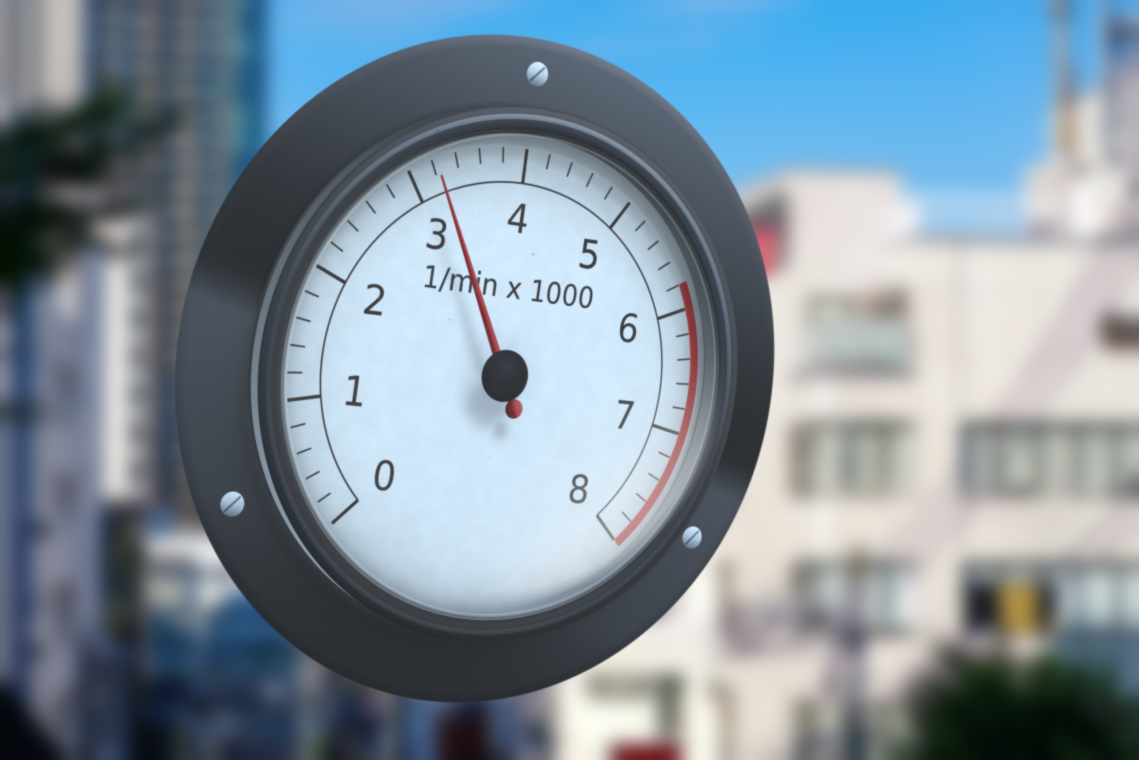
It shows 3200 rpm
